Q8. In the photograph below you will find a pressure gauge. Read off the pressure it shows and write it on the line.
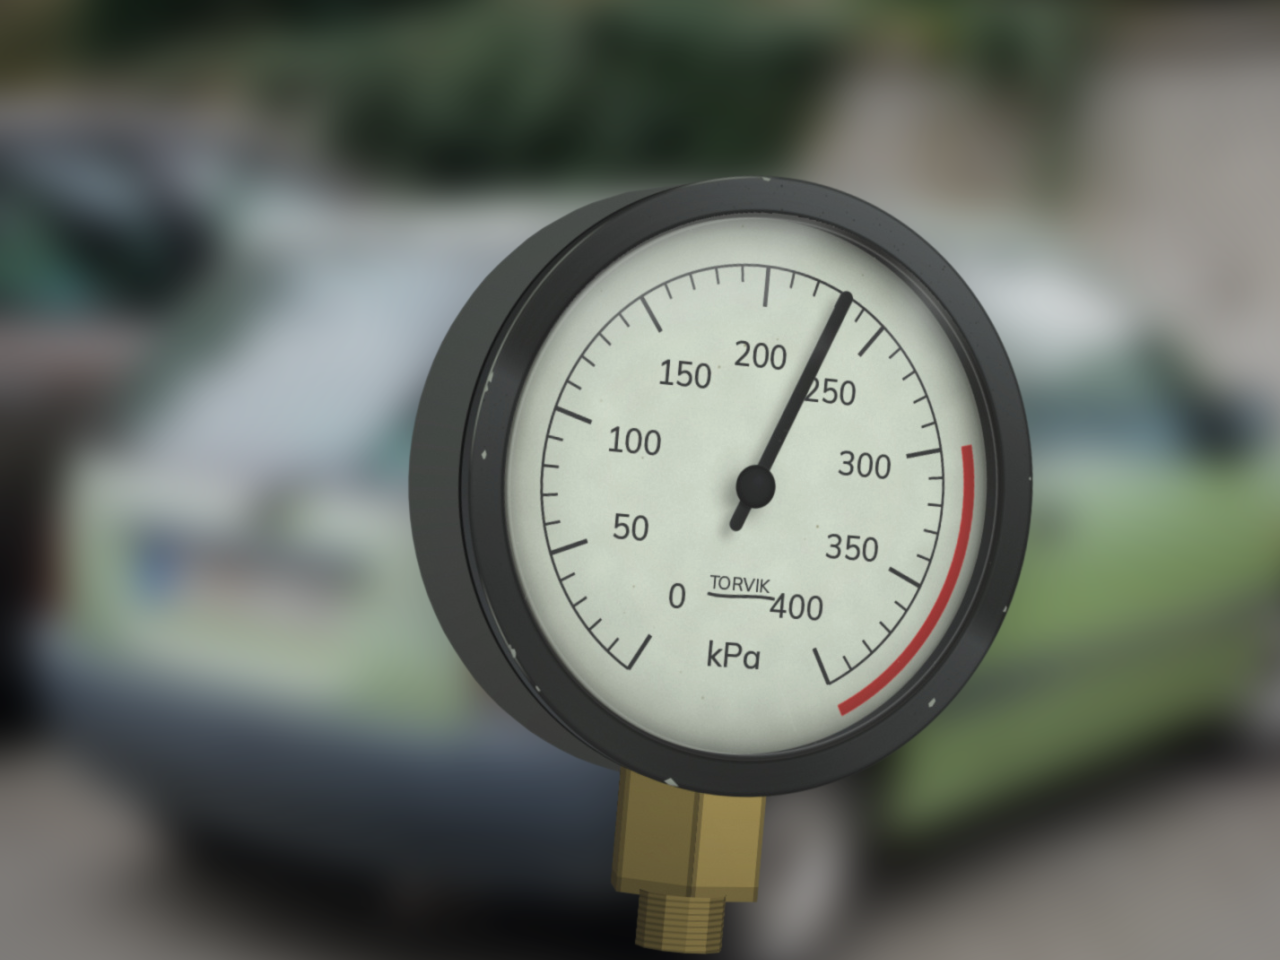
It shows 230 kPa
